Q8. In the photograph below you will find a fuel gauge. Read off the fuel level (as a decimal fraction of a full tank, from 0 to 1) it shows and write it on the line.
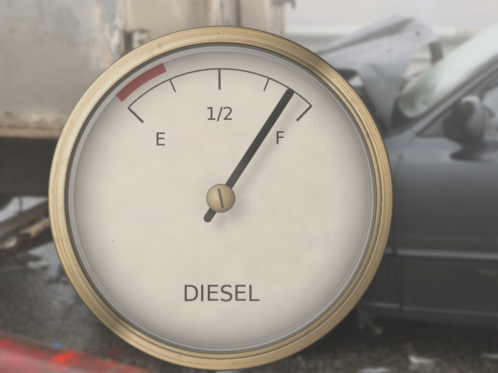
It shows 0.875
